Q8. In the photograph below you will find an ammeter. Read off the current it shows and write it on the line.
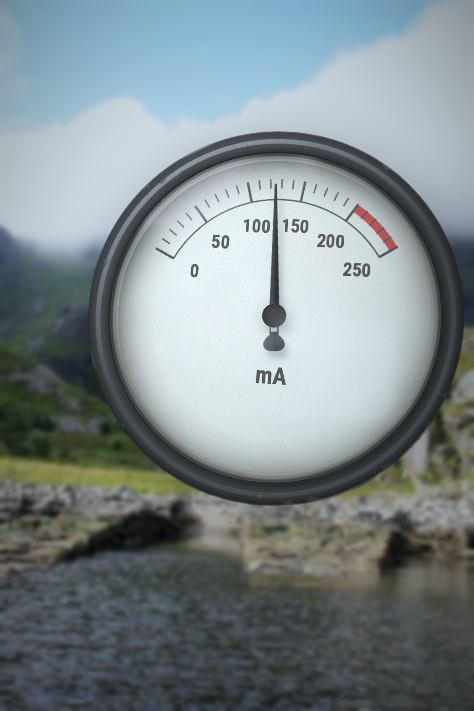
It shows 125 mA
